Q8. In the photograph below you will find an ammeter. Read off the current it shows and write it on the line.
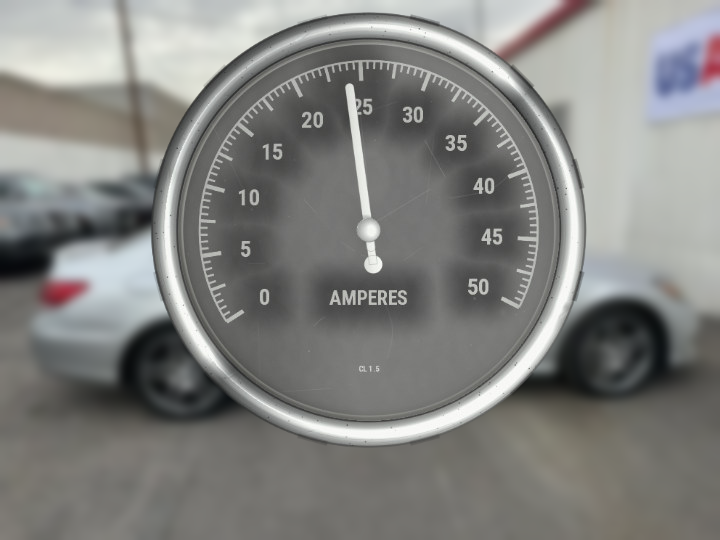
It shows 24 A
